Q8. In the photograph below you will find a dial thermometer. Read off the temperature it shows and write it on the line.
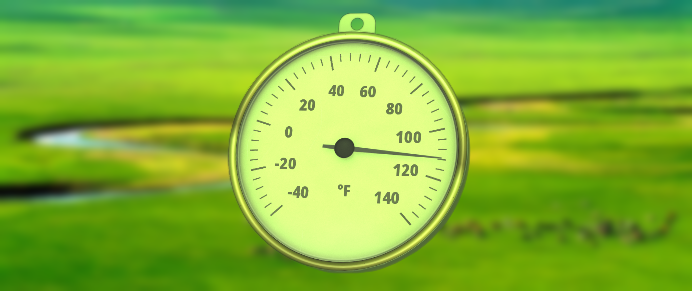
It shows 112 °F
